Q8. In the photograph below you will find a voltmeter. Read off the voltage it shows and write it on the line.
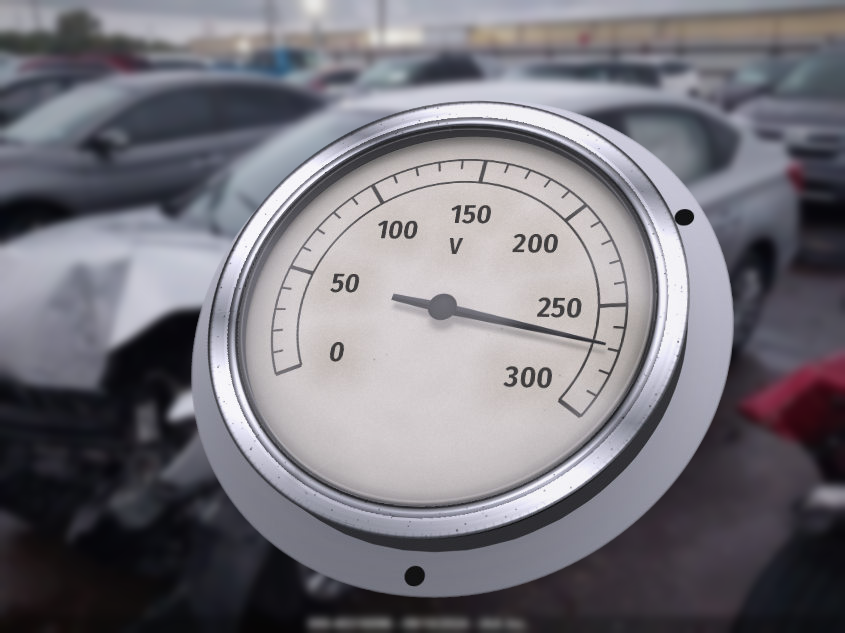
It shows 270 V
